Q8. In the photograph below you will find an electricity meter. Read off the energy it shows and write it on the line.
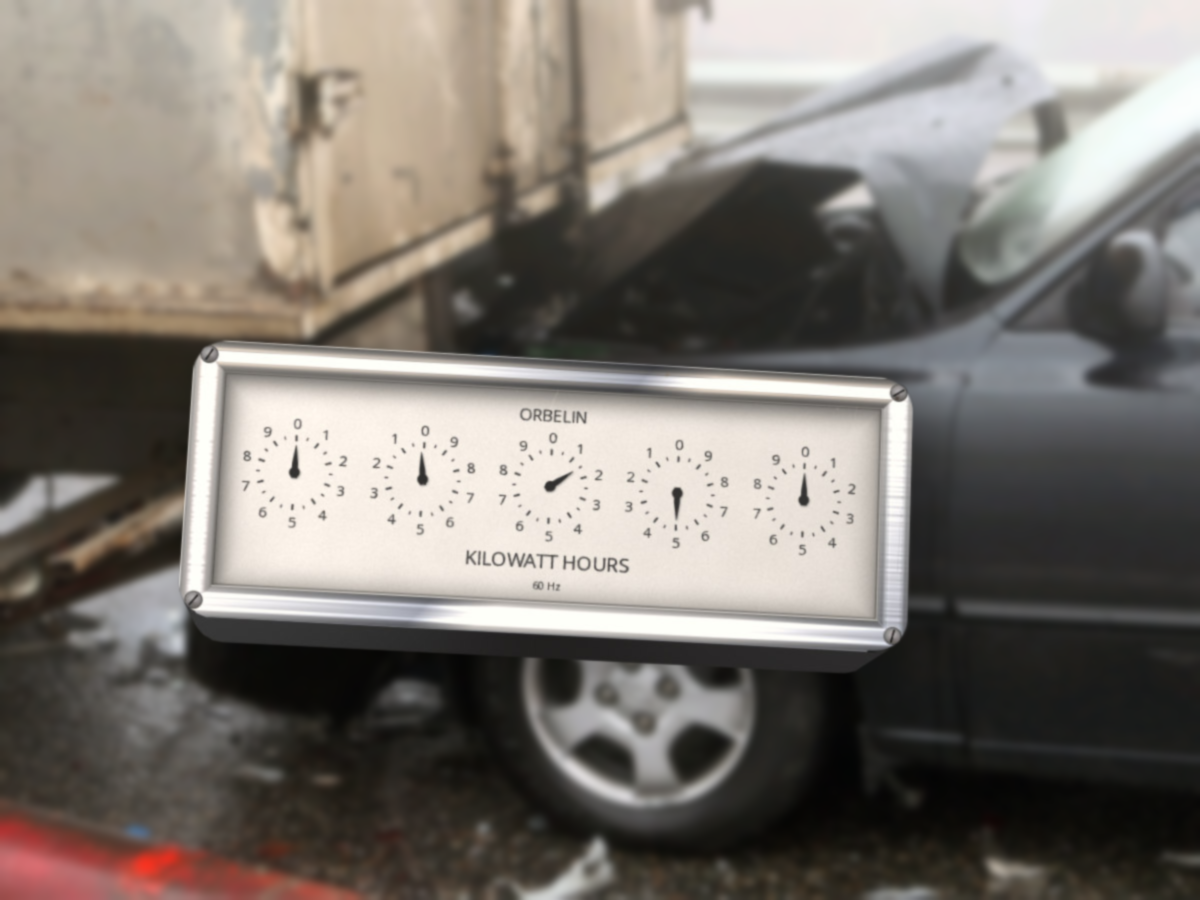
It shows 150 kWh
